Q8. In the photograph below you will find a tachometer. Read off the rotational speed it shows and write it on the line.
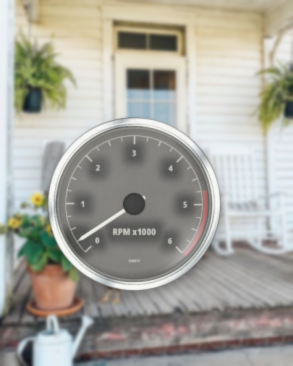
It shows 250 rpm
